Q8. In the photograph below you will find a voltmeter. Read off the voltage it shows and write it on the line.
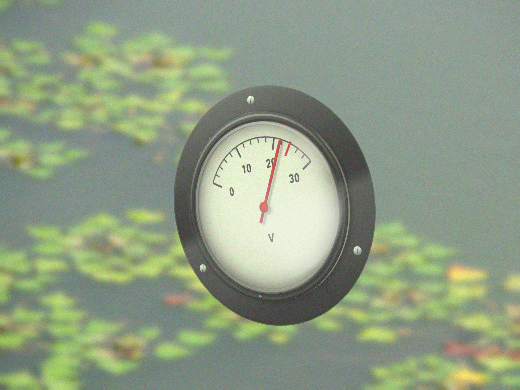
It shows 22 V
